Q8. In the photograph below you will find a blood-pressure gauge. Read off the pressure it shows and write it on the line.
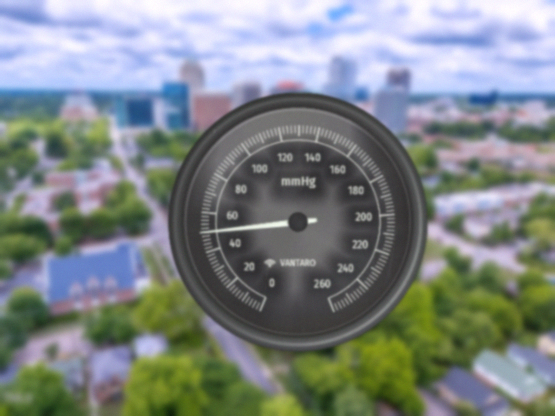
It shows 50 mmHg
